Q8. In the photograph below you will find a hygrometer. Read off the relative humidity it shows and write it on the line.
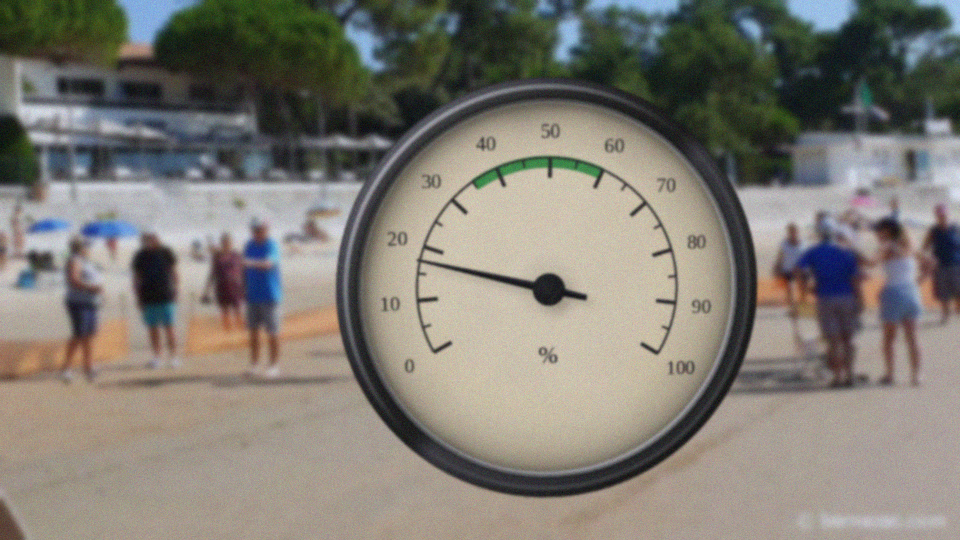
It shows 17.5 %
